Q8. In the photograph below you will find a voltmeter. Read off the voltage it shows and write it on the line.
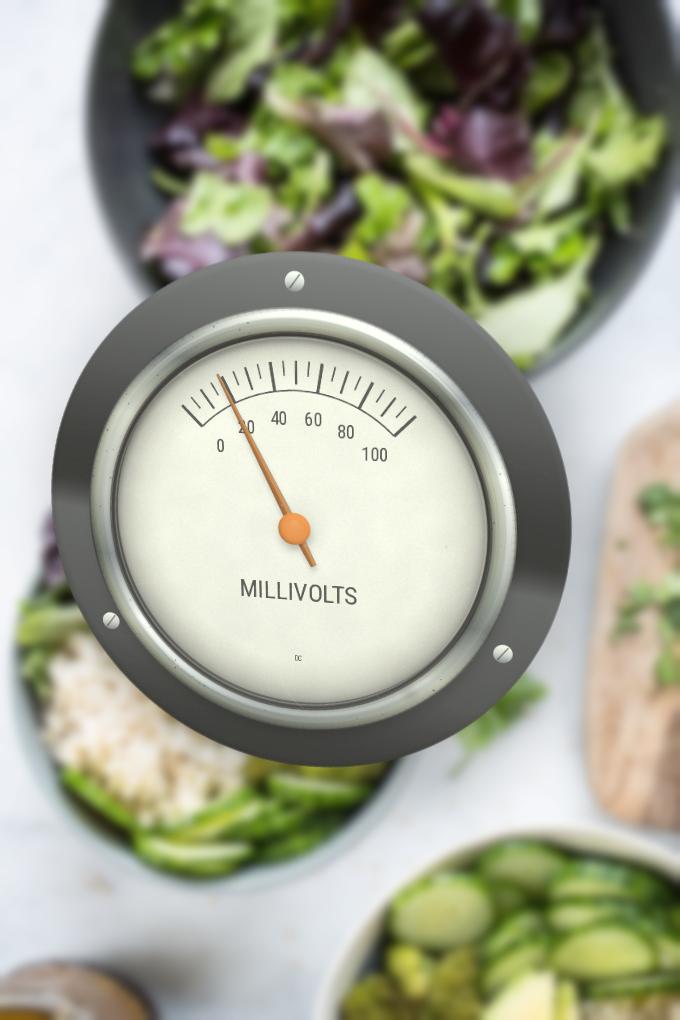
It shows 20 mV
